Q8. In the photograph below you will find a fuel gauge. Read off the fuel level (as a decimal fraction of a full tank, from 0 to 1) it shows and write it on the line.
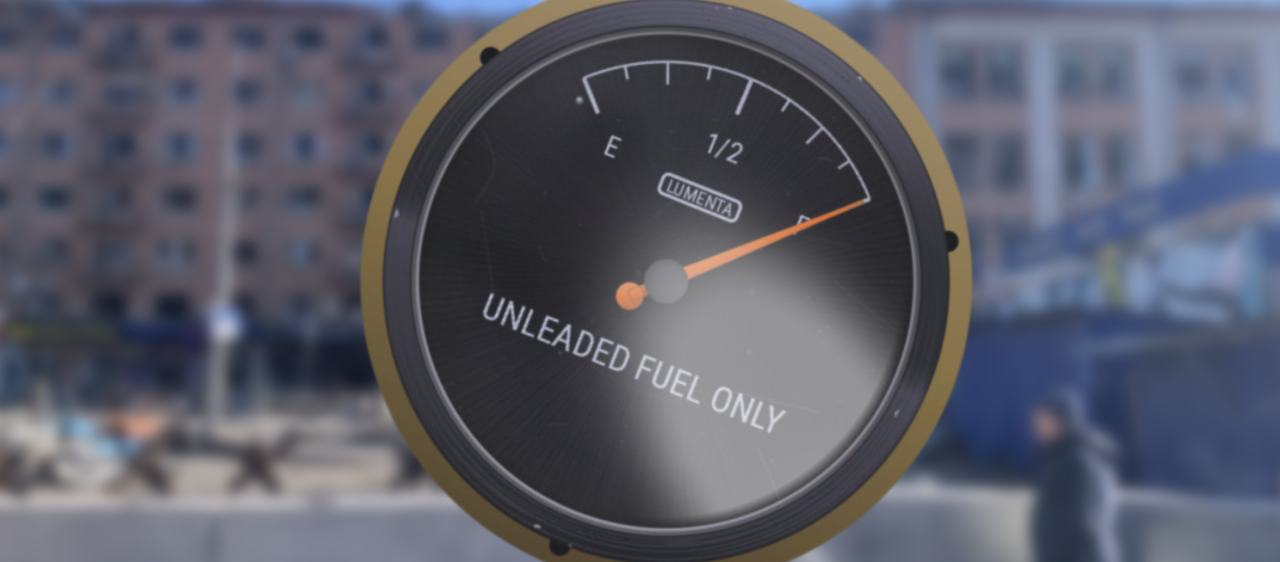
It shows 1
